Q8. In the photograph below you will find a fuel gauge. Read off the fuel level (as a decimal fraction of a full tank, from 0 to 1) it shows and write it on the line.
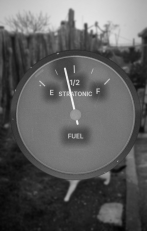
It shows 0.375
